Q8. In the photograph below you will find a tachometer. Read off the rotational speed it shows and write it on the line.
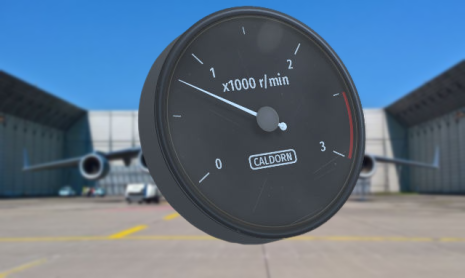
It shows 750 rpm
